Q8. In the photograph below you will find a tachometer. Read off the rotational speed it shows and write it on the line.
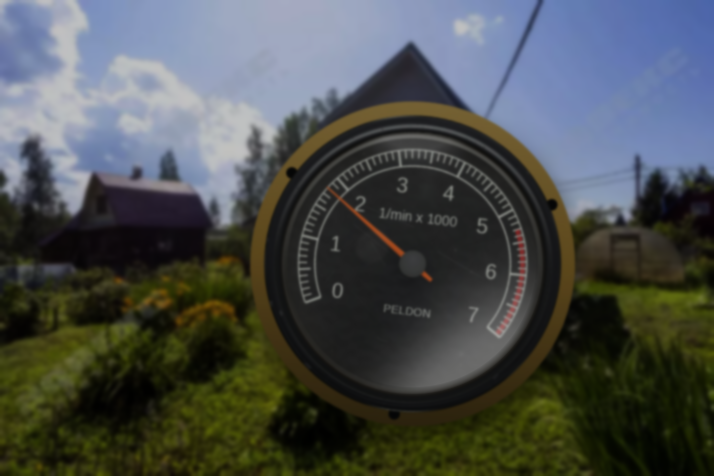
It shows 1800 rpm
